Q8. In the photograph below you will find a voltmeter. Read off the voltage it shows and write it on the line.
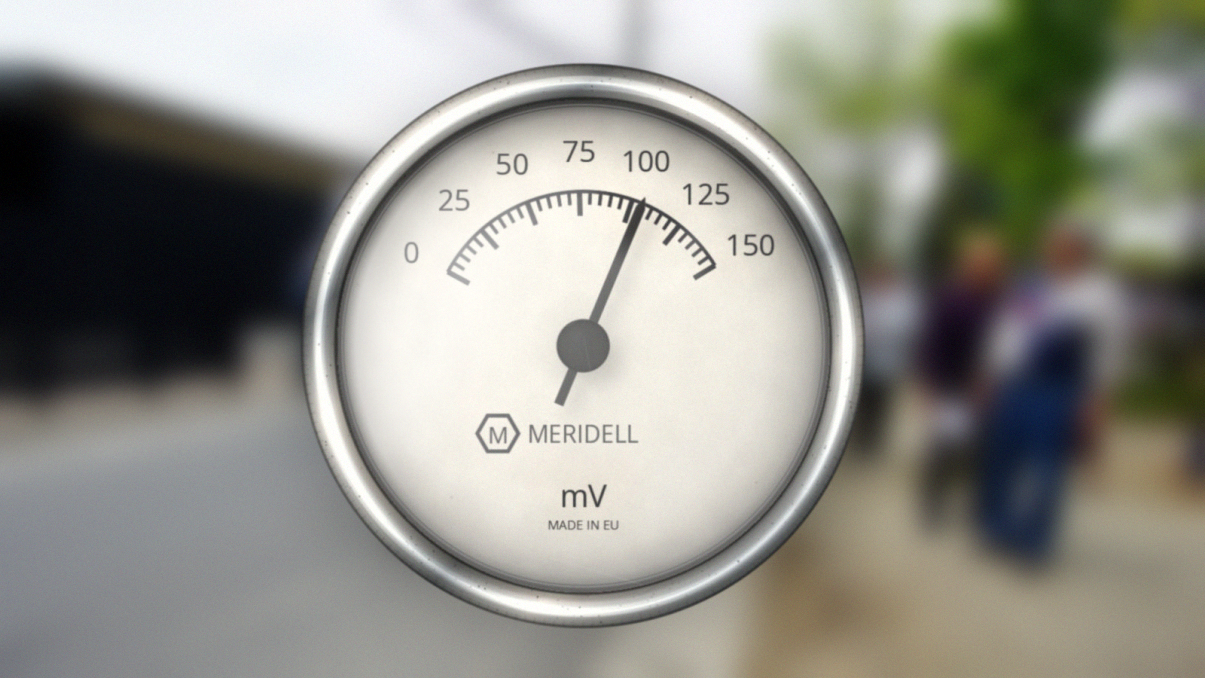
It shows 105 mV
